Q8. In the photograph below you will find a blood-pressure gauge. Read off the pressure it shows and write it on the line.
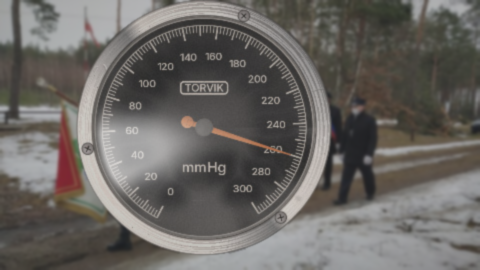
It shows 260 mmHg
